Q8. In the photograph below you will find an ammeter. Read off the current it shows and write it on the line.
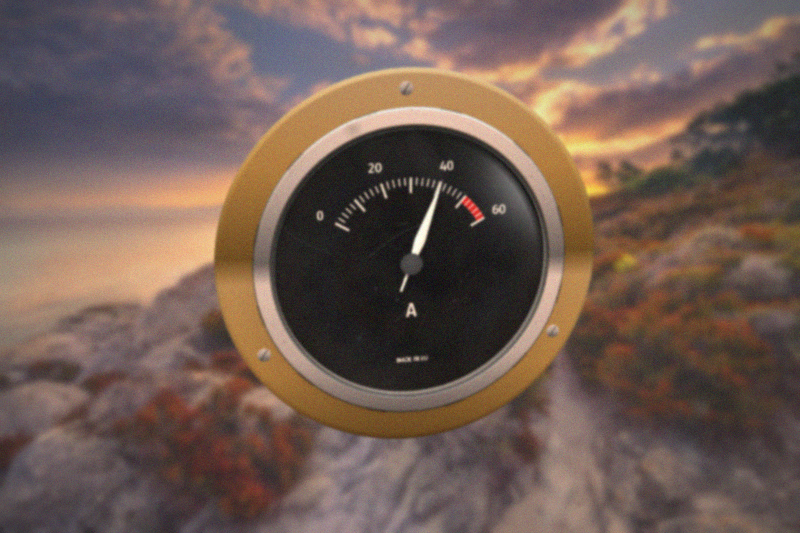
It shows 40 A
